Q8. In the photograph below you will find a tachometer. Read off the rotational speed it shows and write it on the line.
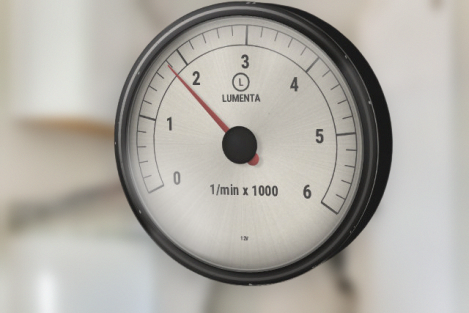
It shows 1800 rpm
